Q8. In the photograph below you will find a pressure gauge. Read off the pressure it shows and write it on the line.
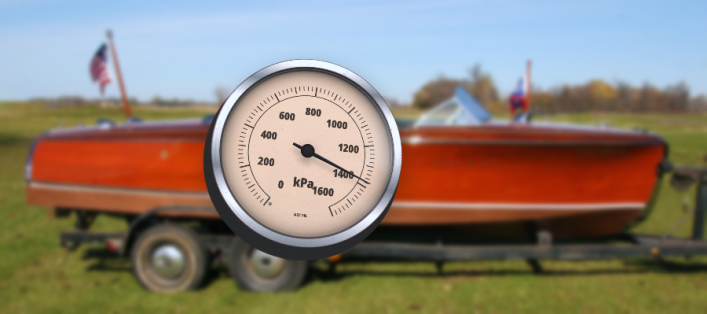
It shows 1380 kPa
